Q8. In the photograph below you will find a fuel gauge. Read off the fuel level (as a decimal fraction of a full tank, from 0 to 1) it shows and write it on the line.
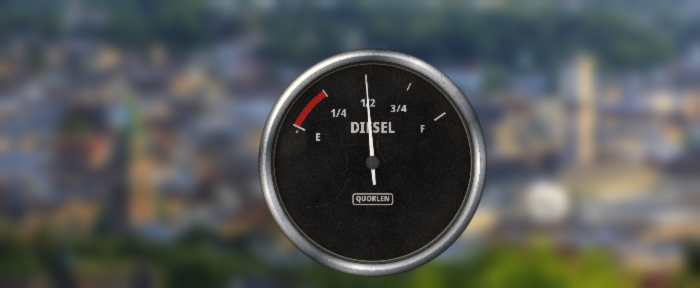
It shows 0.5
